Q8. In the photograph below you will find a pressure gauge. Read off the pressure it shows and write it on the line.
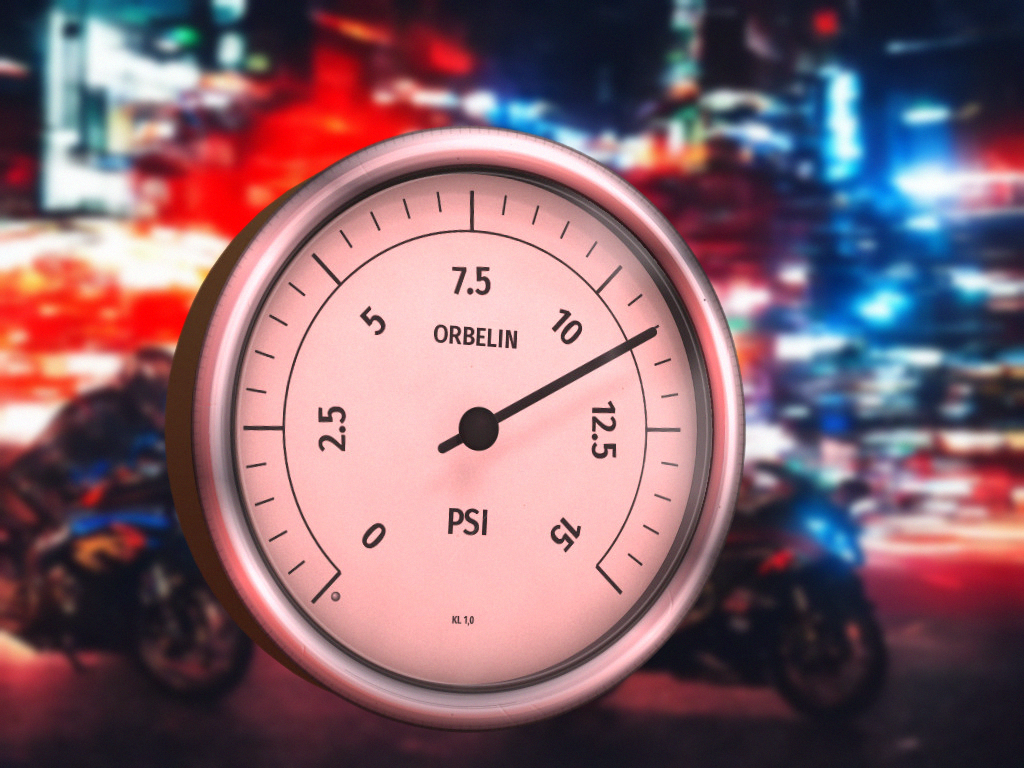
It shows 11 psi
